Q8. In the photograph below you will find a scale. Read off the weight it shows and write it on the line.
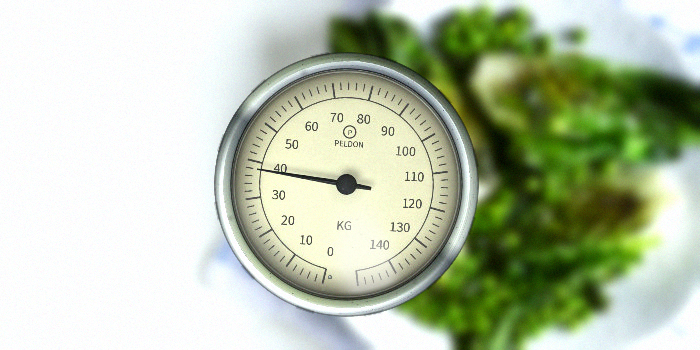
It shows 38 kg
